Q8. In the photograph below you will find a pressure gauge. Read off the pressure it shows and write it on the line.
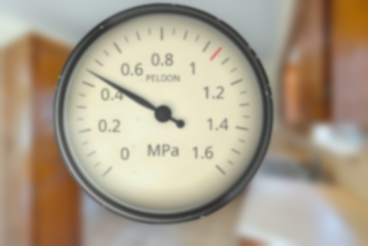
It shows 0.45 MPa
